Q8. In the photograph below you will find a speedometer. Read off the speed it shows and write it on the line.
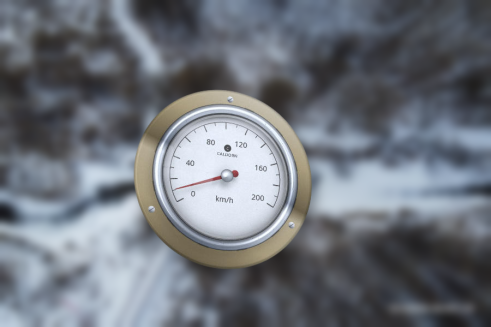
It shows 10 km/h
